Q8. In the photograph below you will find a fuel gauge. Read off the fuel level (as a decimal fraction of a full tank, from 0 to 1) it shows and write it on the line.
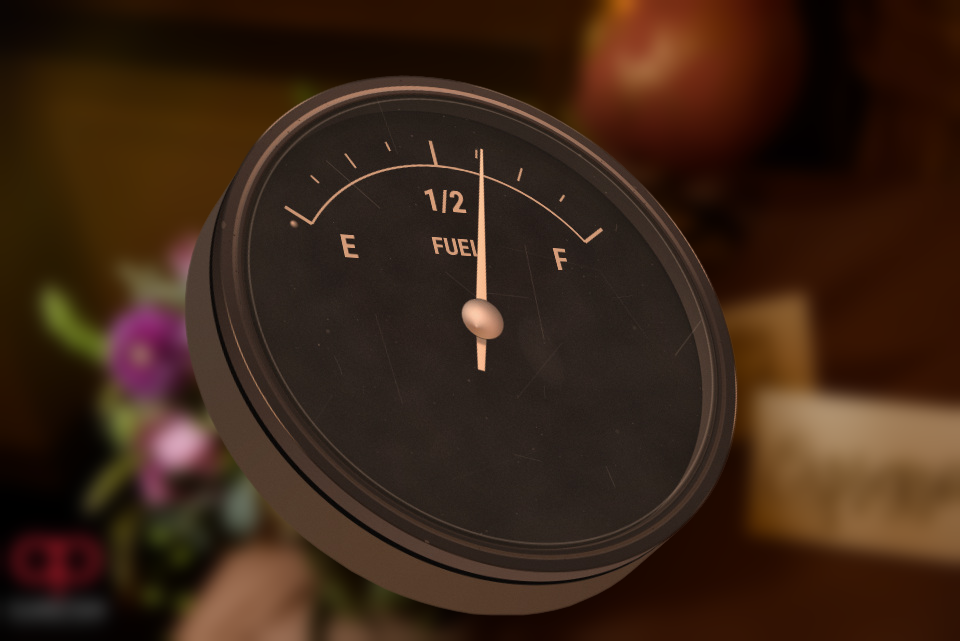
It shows 0.625
